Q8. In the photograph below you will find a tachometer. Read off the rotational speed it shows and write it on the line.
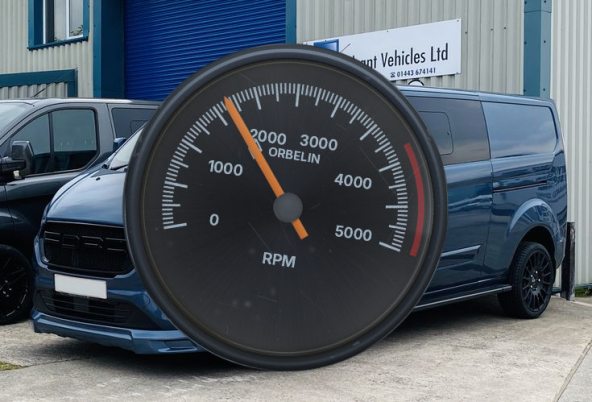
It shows 1650 rpm
